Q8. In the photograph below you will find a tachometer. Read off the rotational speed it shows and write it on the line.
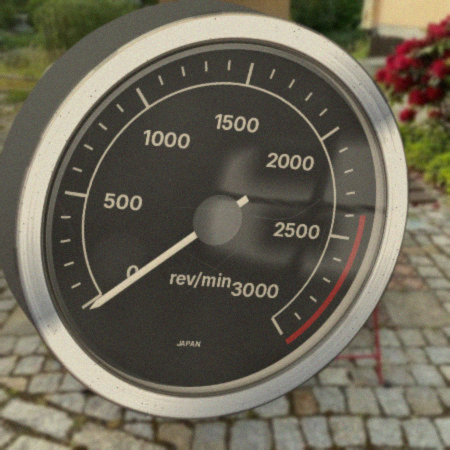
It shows 0 rpm
